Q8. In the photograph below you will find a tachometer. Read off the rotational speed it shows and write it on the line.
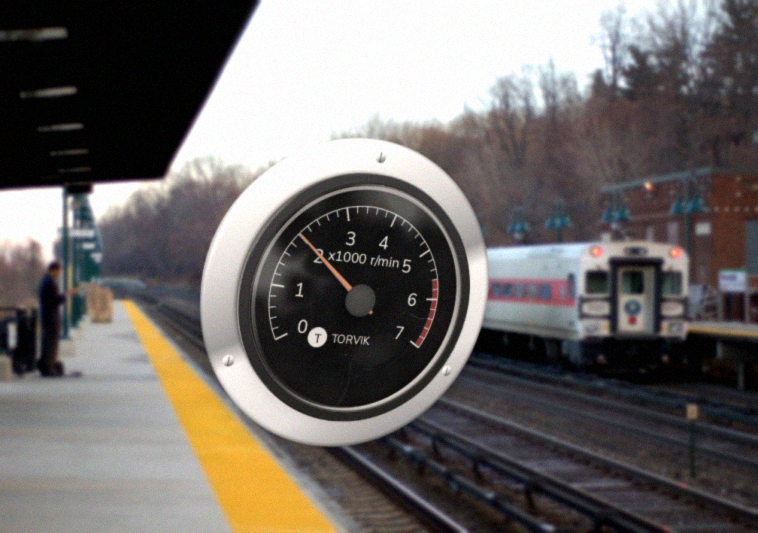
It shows 2000 rpm
